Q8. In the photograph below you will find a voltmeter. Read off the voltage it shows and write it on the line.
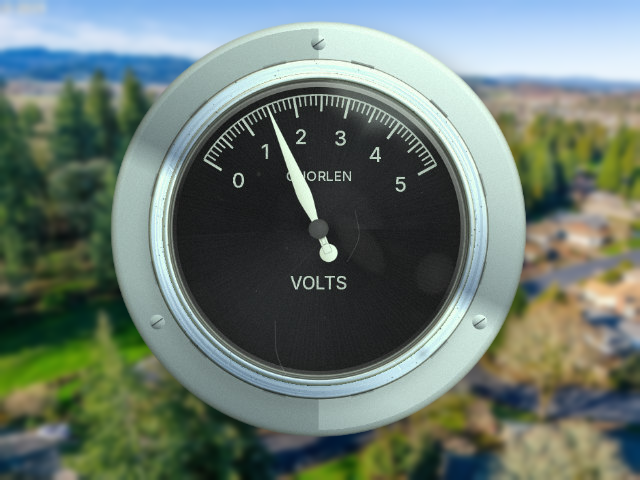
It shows 1.5 V
